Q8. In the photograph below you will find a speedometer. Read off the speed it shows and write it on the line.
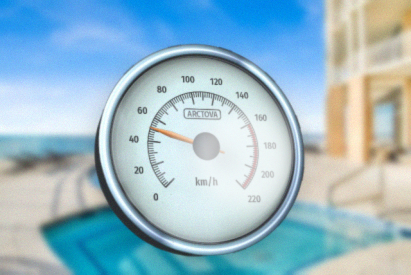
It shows 50 km/h
